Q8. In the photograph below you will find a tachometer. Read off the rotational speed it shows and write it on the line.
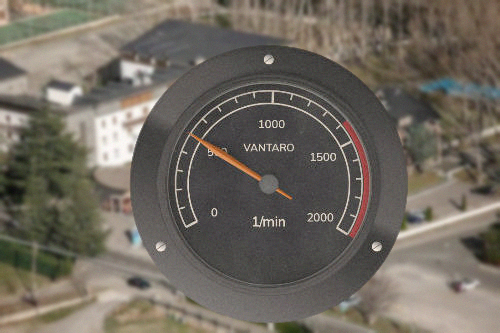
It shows 500 rpm
